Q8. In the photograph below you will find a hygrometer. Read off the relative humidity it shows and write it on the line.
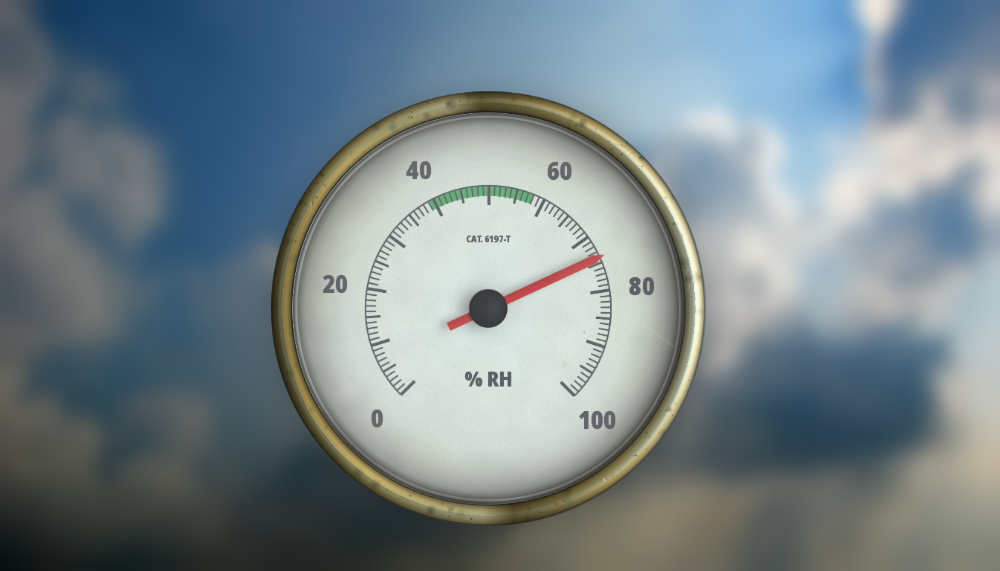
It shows 74 %
